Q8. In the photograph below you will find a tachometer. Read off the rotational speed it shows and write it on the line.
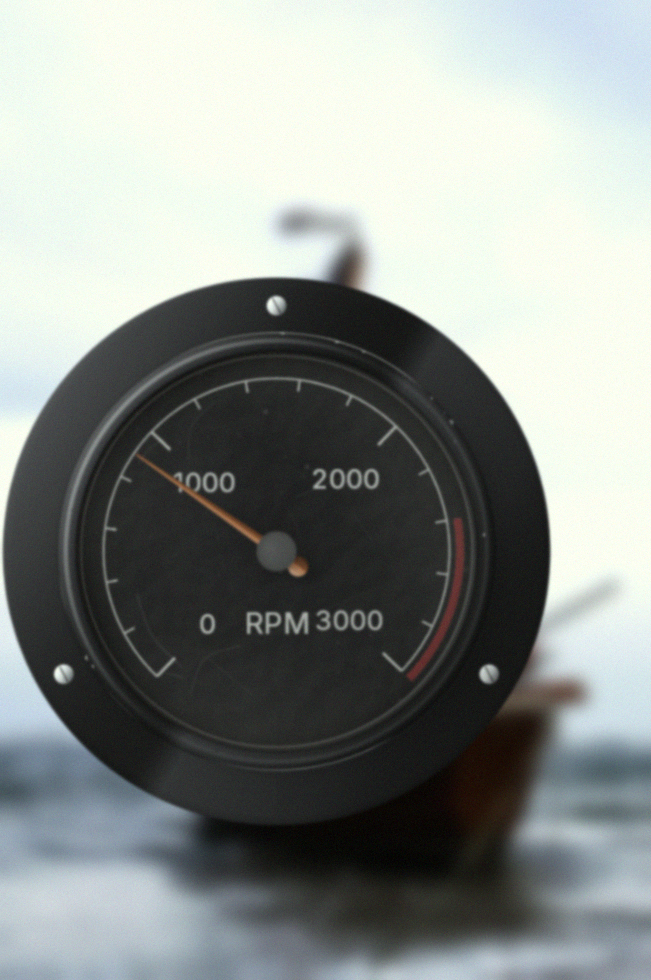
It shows 900 rpm
